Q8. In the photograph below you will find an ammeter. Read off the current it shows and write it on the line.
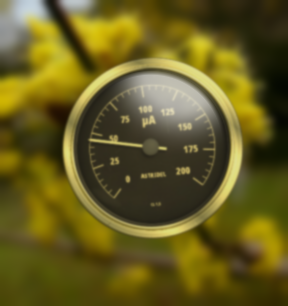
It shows 45 µA
